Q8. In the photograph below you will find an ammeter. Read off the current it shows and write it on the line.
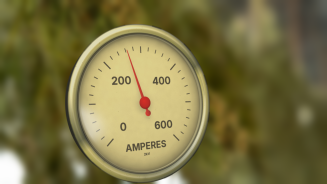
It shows 260 A
